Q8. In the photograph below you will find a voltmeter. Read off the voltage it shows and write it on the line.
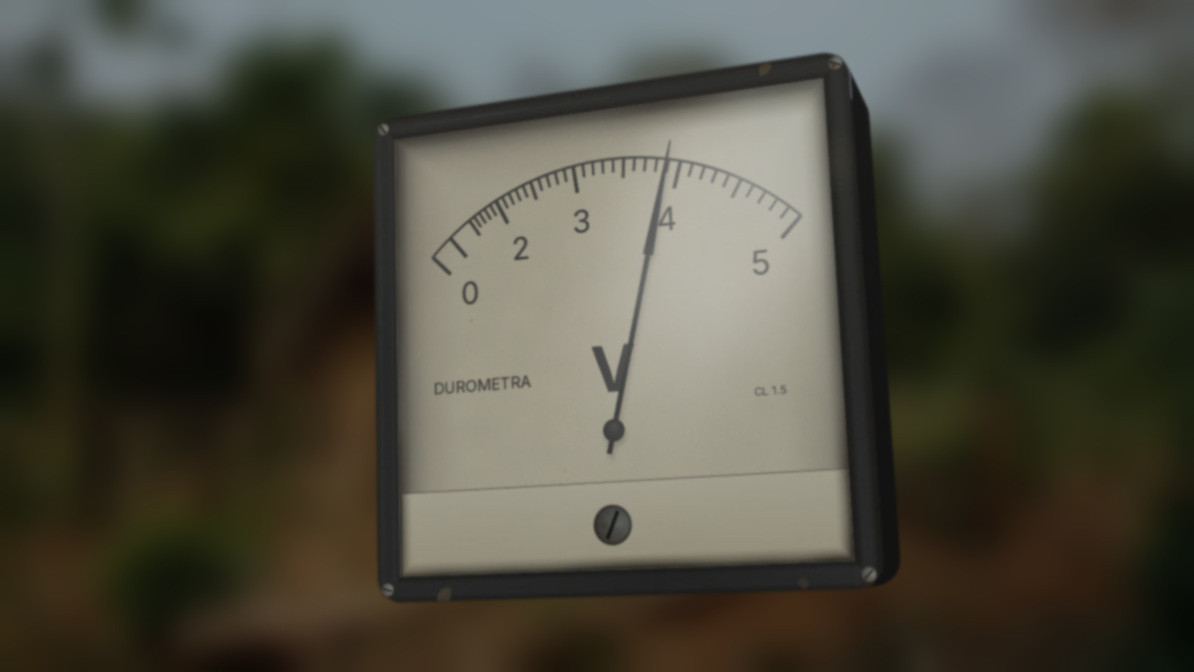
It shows 3.9 V
